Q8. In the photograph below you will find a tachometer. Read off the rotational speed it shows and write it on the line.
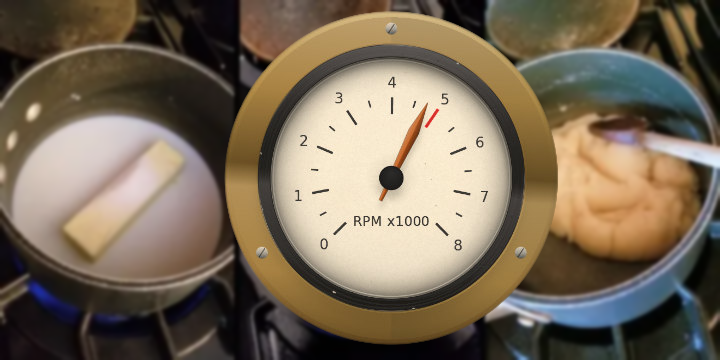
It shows 4750 rpm
